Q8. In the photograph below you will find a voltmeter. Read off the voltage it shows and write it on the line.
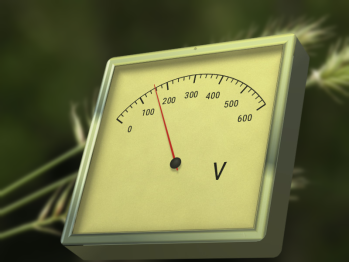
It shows 160 V
